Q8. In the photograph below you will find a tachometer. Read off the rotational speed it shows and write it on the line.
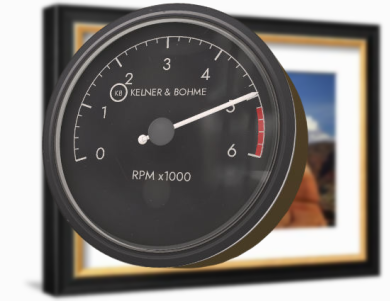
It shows 5000 rpm
